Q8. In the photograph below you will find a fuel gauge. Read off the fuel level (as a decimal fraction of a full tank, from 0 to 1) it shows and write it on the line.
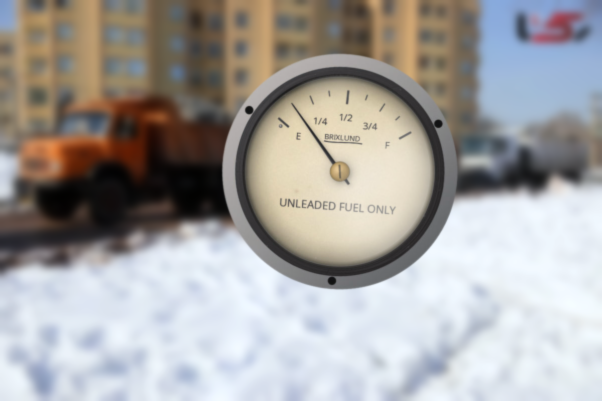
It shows 0.125
